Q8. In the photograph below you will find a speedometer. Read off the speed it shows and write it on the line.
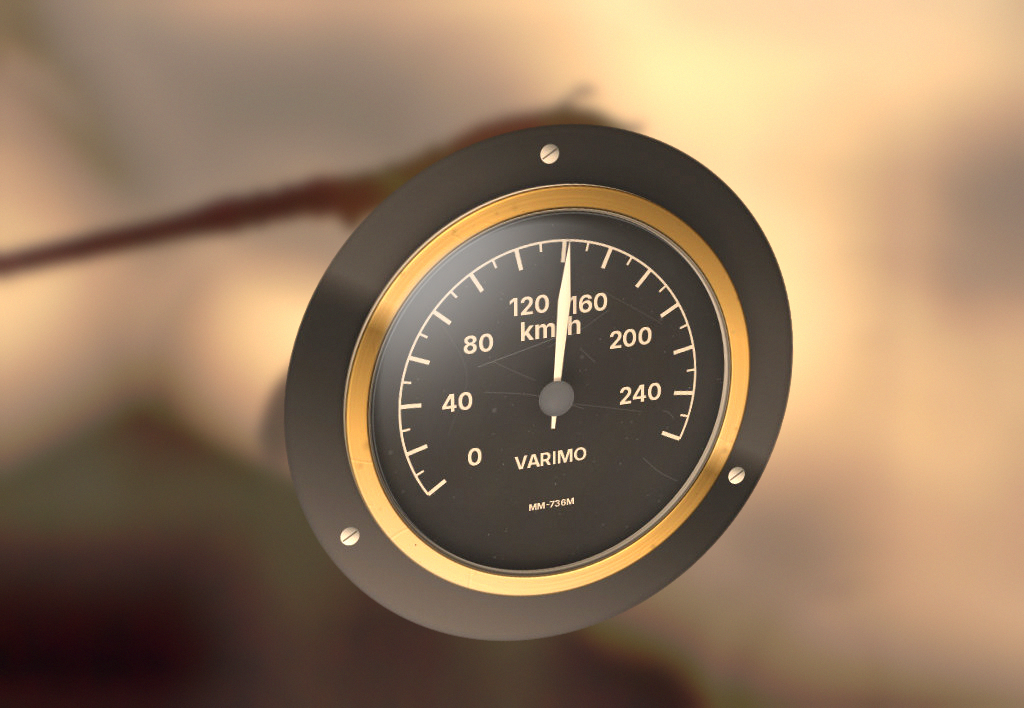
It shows 140 km/h
